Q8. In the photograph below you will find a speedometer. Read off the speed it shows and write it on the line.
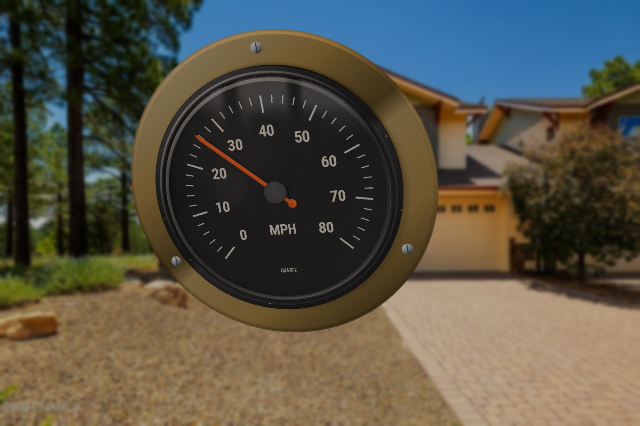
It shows 26 mph
